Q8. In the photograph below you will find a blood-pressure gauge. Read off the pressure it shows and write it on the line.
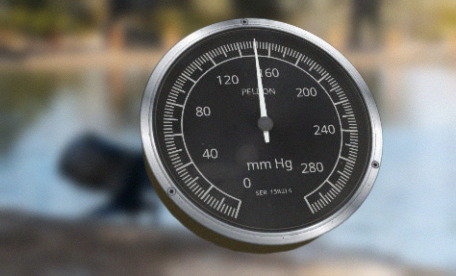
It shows 150 mmHg
